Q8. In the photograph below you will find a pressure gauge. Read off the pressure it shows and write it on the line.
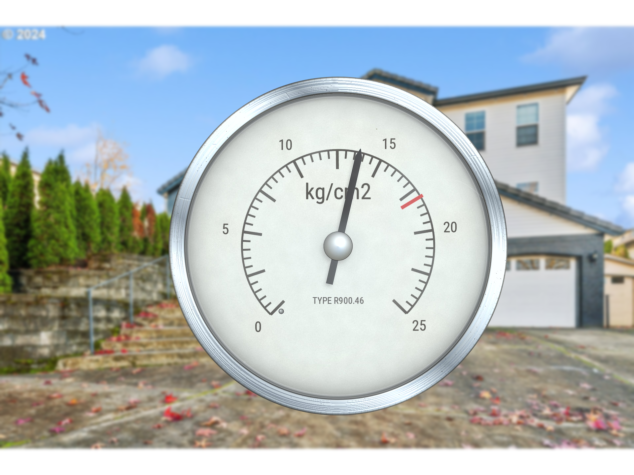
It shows 13.75 kg/cm²
